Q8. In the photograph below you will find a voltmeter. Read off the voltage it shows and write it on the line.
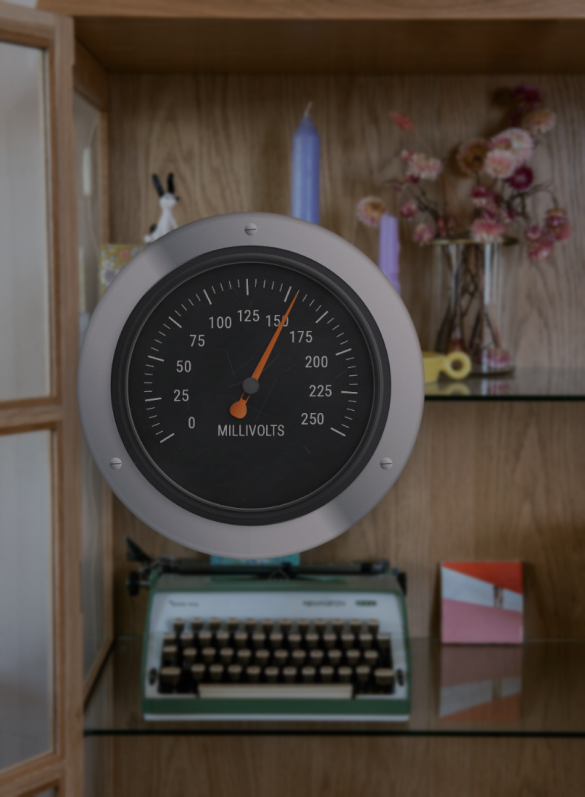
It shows 155 mV
